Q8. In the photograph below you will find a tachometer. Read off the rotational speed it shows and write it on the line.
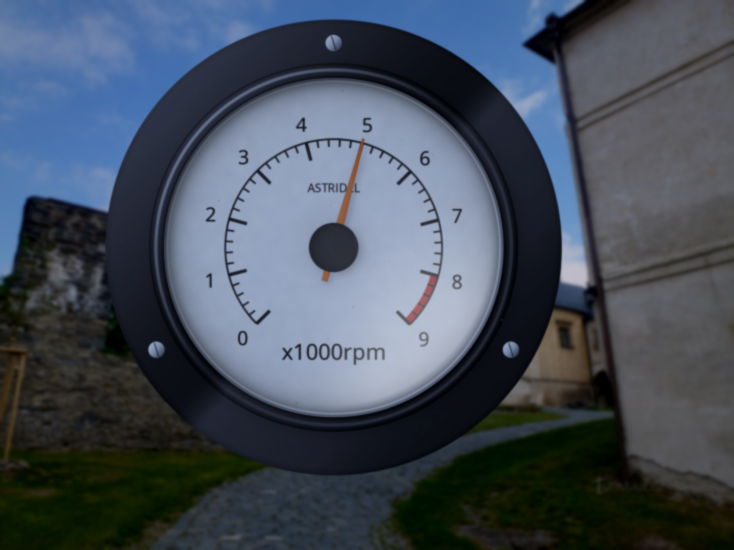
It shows 5000 rpm
